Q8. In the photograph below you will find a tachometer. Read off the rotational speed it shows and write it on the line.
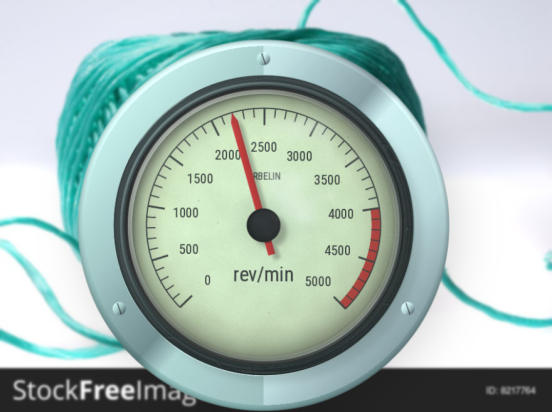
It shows 2200 rpm
